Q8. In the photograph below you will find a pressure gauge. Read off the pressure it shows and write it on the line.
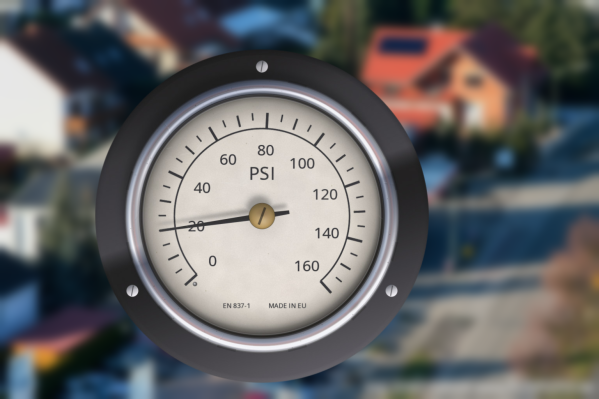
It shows 20 psi
